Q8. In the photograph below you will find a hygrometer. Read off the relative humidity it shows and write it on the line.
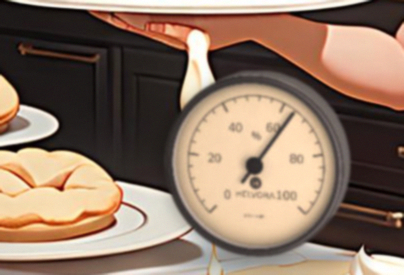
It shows 64 %
